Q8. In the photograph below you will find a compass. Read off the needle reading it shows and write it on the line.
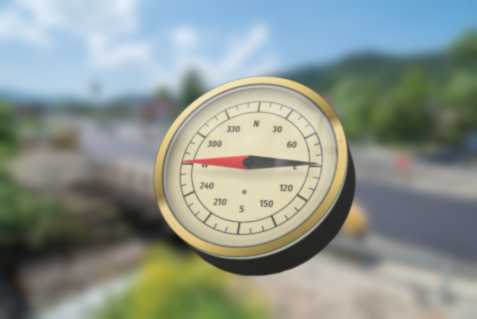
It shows 270 °
